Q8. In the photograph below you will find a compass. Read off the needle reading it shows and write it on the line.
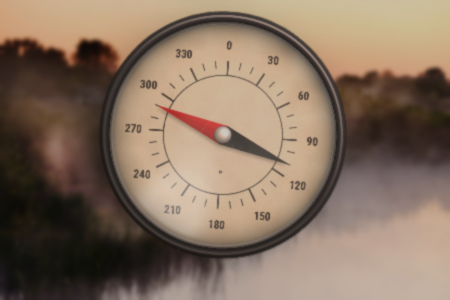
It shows 290 °
